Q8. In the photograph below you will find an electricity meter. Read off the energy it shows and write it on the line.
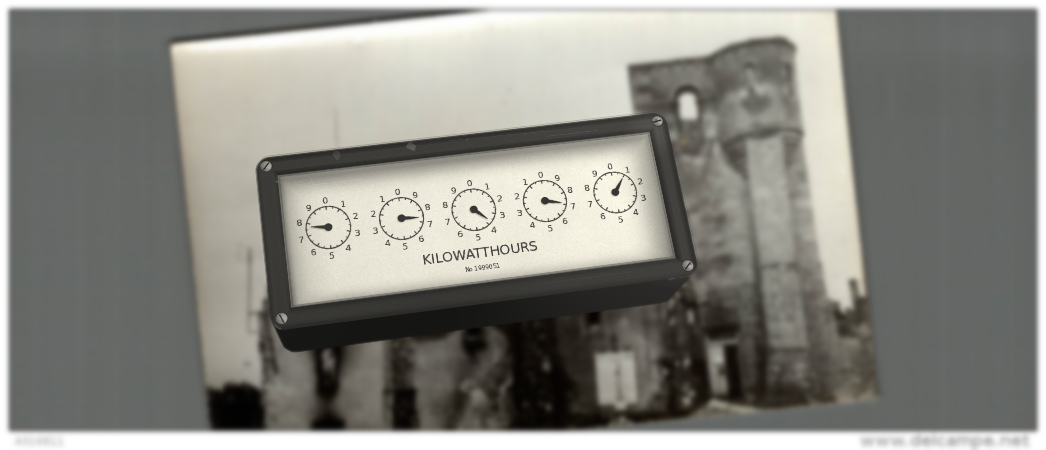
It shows 77371 kWh
